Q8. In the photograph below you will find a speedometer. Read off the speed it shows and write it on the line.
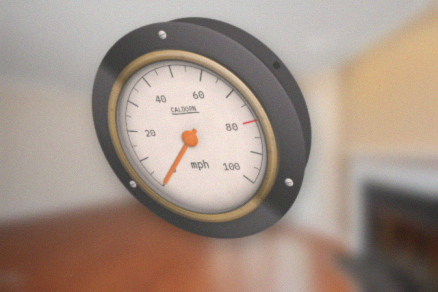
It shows 0 mph
